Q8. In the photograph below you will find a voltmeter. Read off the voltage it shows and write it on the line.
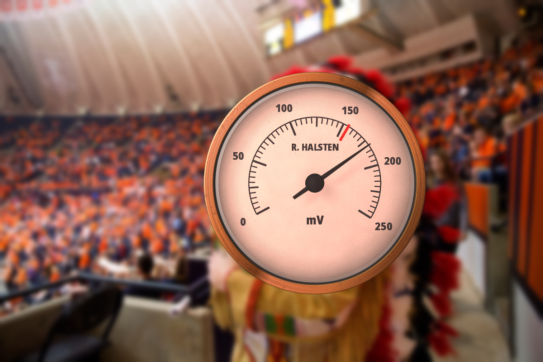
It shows 180 mV
